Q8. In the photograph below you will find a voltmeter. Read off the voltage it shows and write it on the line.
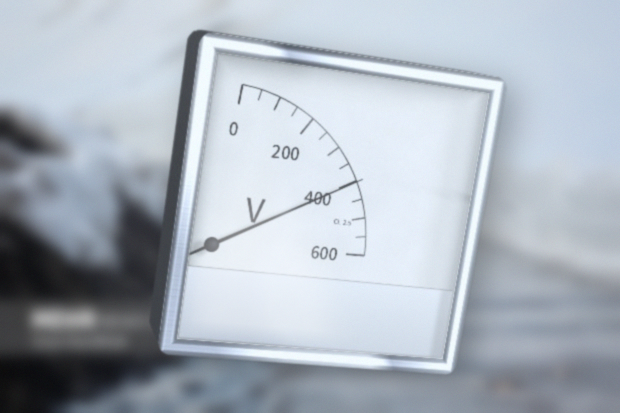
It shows 400 V
